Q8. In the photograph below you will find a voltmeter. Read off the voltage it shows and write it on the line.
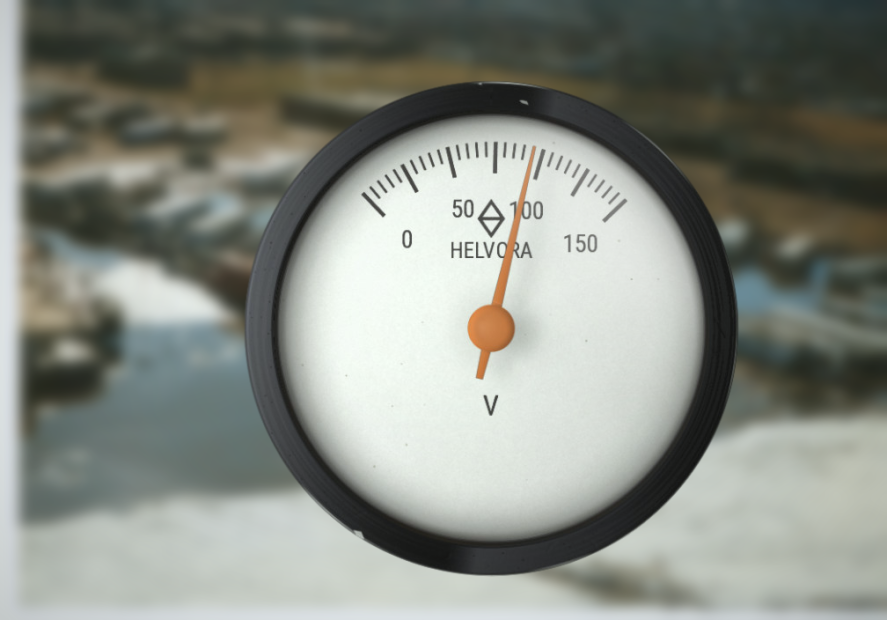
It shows 95 V
